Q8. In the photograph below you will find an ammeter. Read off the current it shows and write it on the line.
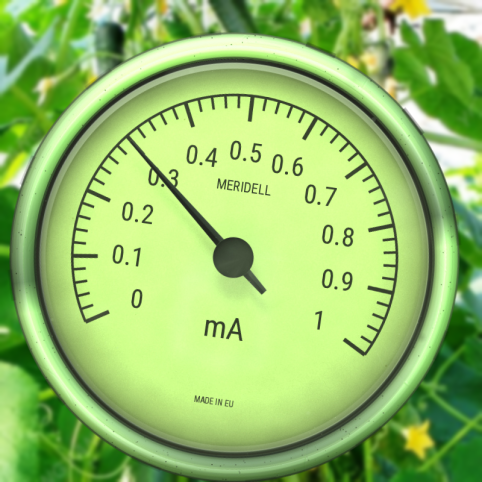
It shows 0.3 mA
